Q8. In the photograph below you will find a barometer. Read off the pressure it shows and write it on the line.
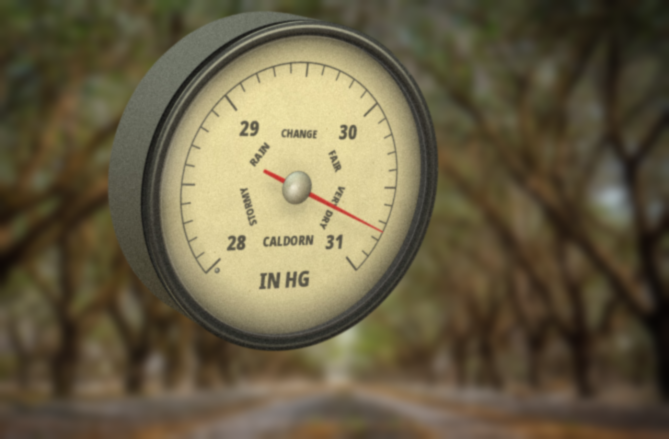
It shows 30.75 inHg
